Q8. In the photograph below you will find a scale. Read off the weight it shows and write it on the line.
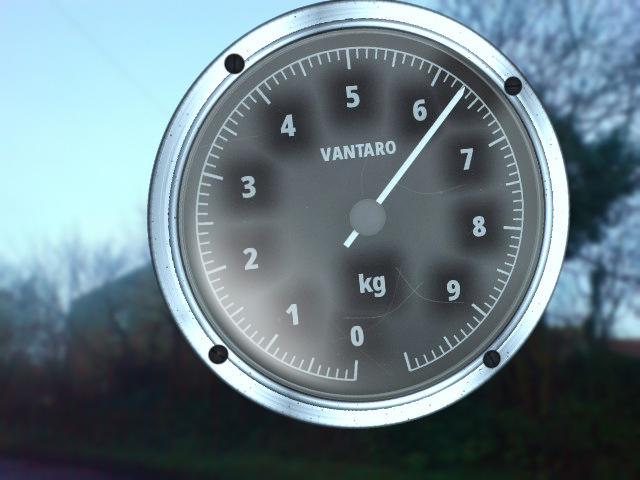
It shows 6.3 kg
